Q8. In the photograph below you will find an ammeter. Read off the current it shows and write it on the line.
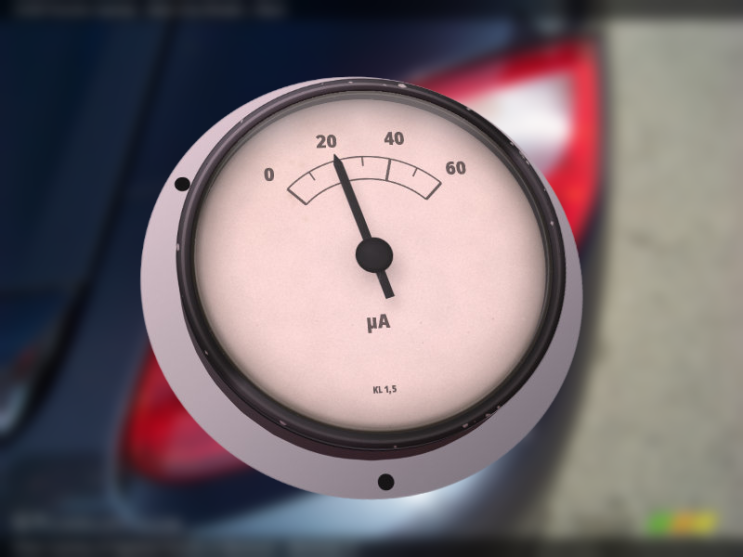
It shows 20 µA
